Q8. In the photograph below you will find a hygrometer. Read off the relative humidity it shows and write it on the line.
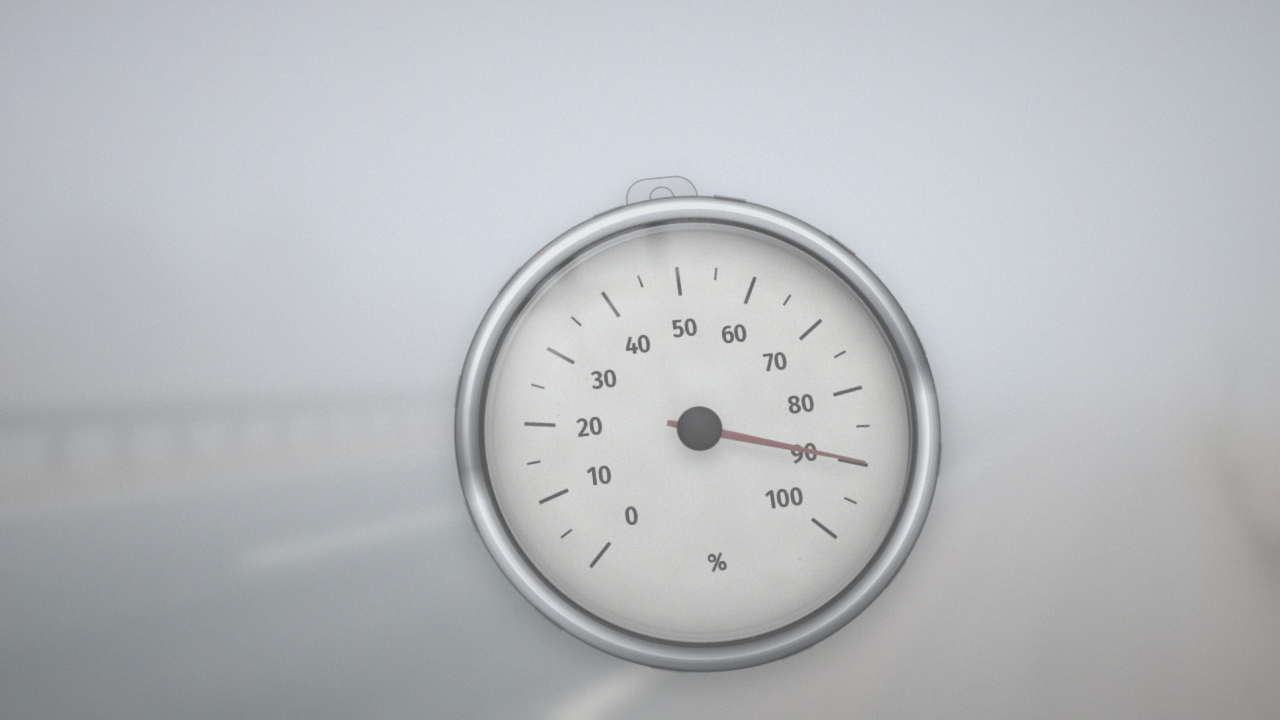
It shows 90 %
